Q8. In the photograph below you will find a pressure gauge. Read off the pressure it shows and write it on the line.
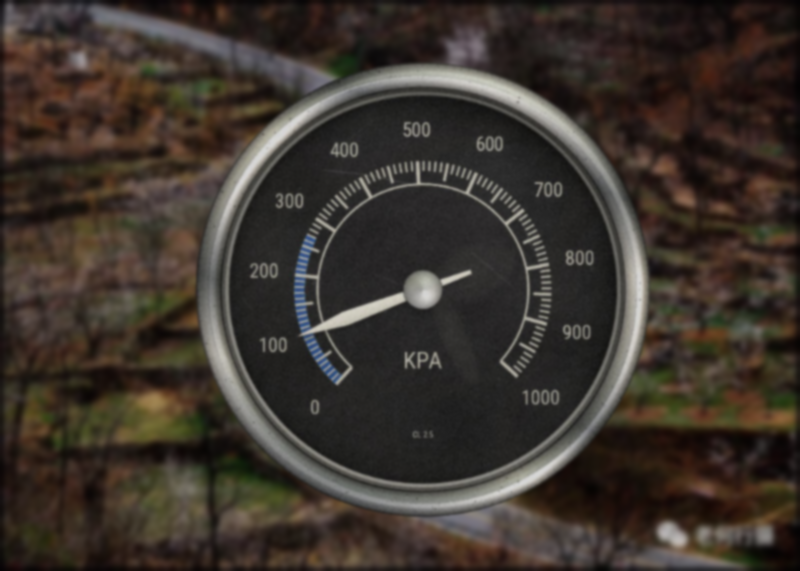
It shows 100 kPa
